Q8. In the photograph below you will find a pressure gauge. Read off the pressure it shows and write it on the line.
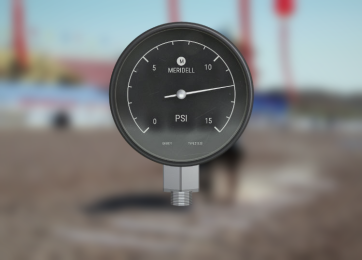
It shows 12 psi
